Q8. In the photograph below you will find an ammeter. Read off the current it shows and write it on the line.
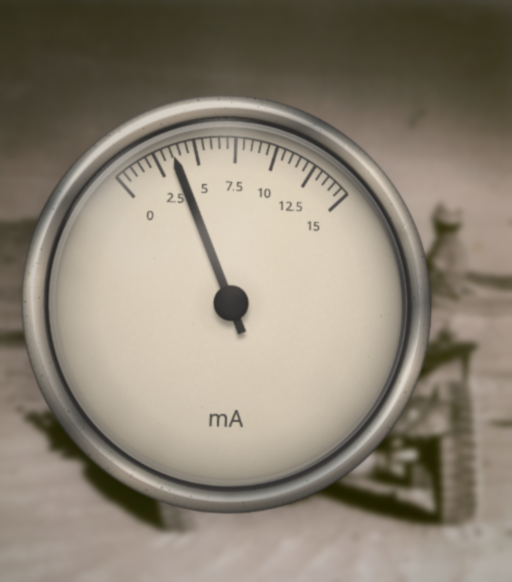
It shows 3.5 mA
